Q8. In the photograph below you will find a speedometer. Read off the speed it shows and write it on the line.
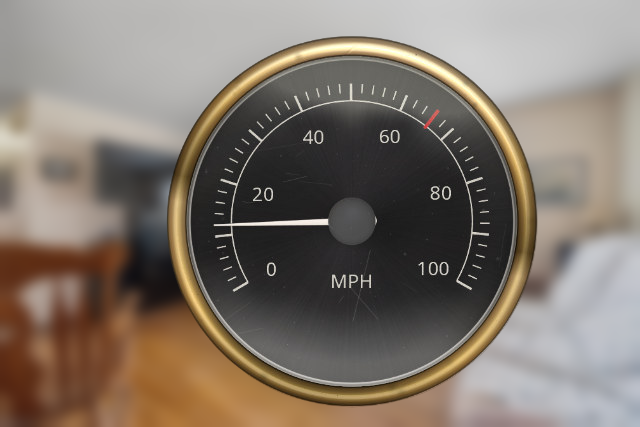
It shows 12 mph
